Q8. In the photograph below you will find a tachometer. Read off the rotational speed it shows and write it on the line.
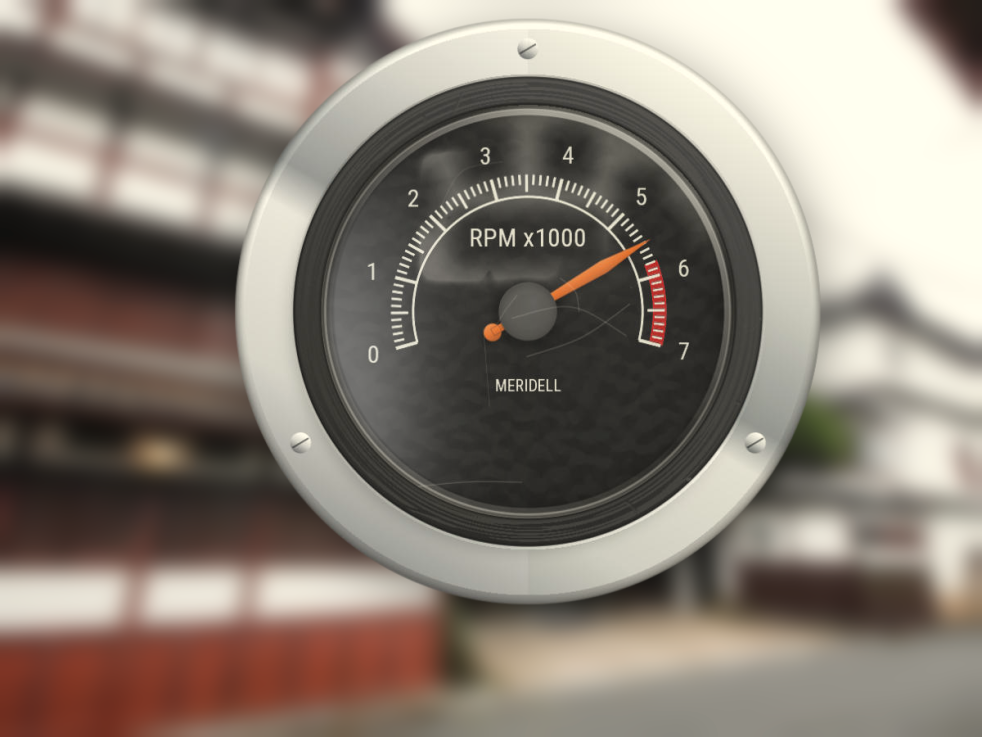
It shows 5500 rpm
